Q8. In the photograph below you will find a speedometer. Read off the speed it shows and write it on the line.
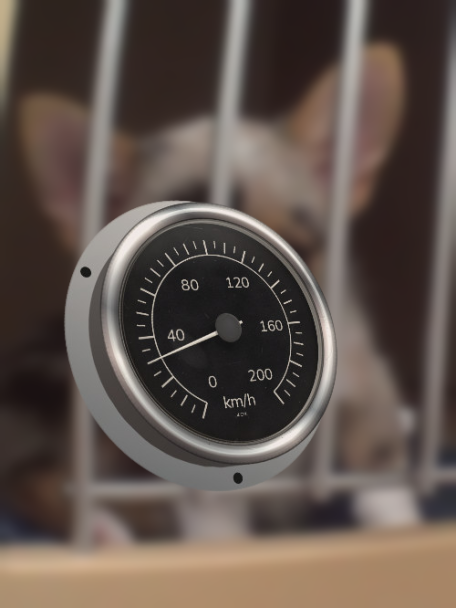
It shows 30 km/h
